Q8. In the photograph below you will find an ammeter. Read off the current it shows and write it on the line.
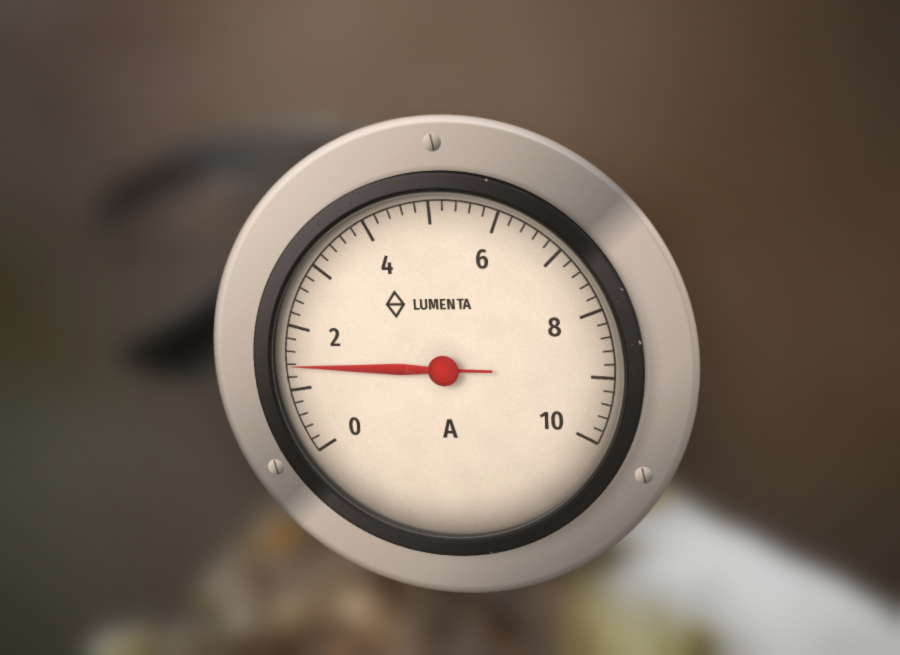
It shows 1.4 A
